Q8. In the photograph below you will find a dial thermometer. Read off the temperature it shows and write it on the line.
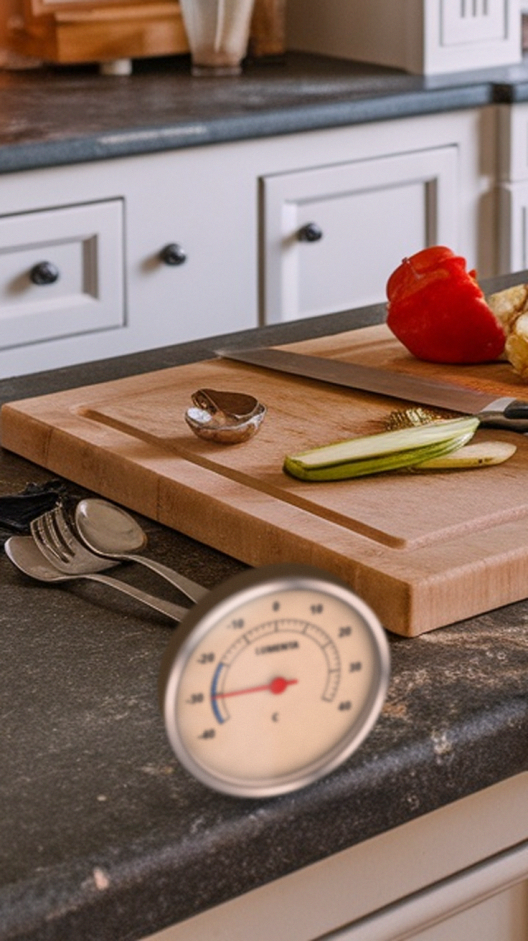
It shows -30 °C
